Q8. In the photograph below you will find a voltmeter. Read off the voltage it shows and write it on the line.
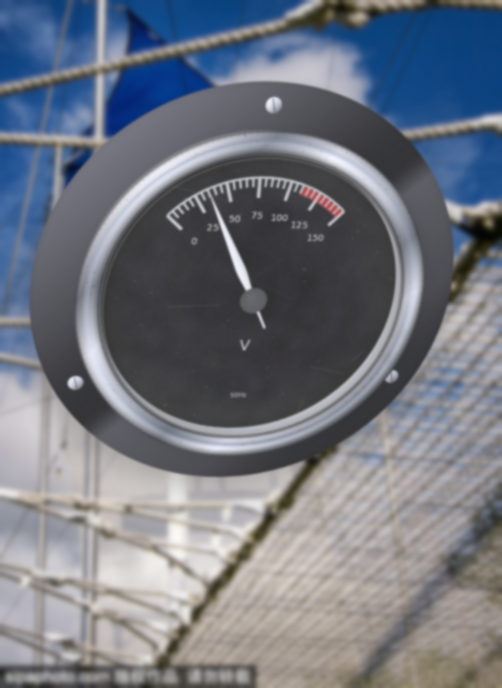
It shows 35 V
